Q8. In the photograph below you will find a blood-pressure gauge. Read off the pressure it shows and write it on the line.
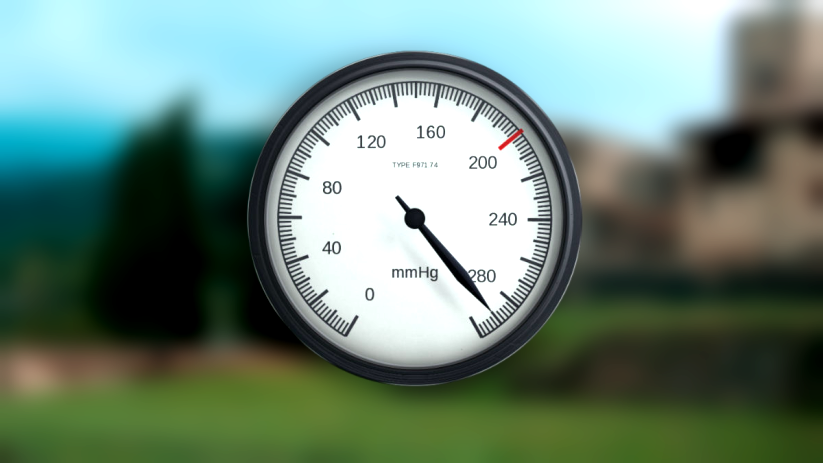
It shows 290 mmHg
